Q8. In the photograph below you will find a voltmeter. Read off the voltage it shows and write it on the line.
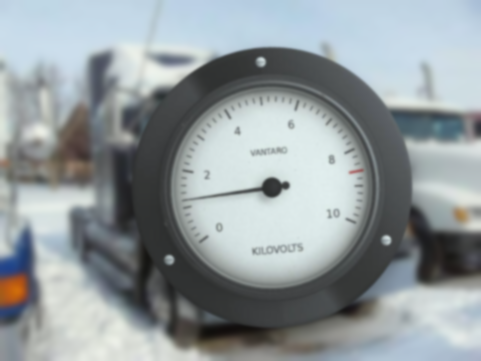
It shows 1.2 kV
